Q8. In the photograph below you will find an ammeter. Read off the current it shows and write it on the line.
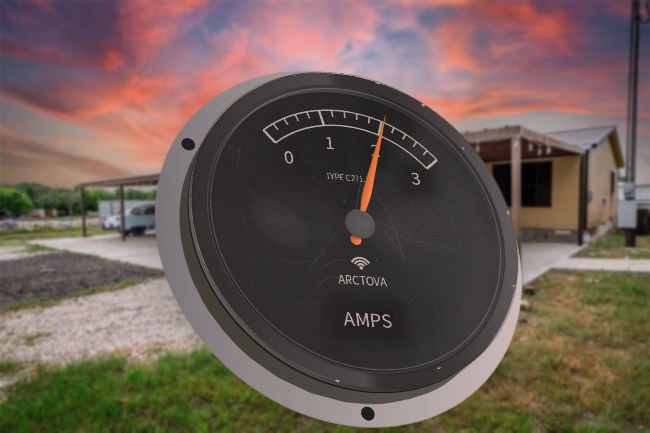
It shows 2 A
